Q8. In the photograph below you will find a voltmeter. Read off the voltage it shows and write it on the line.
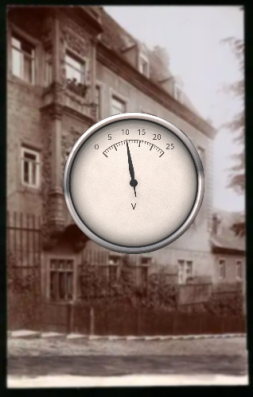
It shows 10 V
